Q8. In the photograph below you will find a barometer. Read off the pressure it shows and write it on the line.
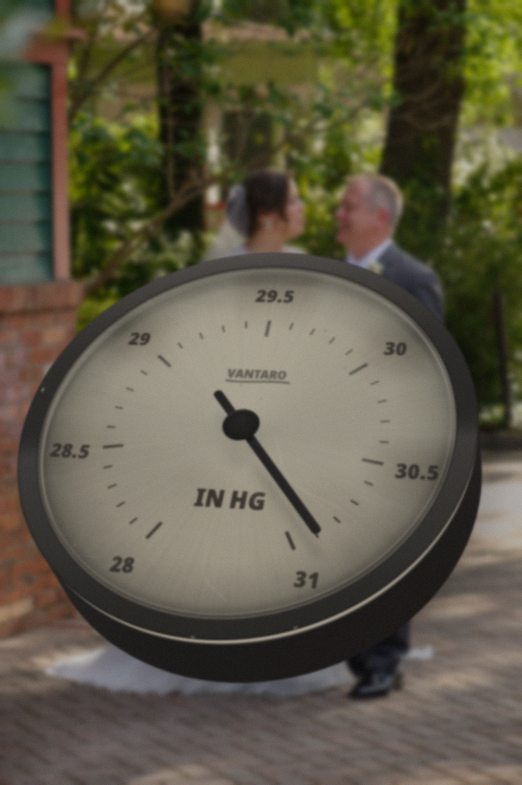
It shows 30.9 inHg
